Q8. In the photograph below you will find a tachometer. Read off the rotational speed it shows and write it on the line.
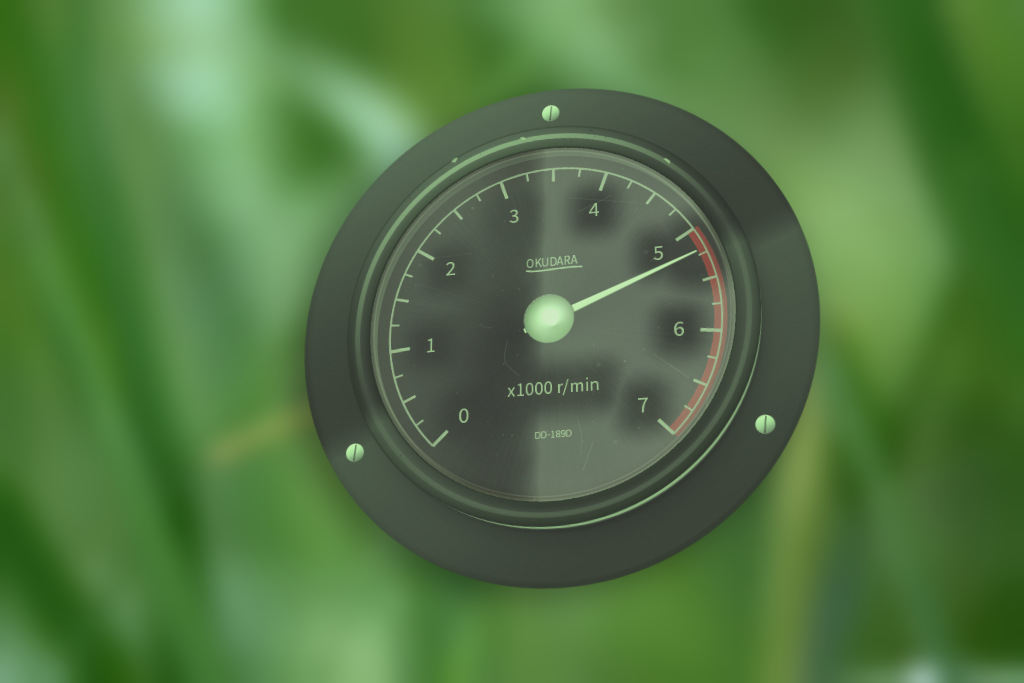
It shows 5250 rpm
